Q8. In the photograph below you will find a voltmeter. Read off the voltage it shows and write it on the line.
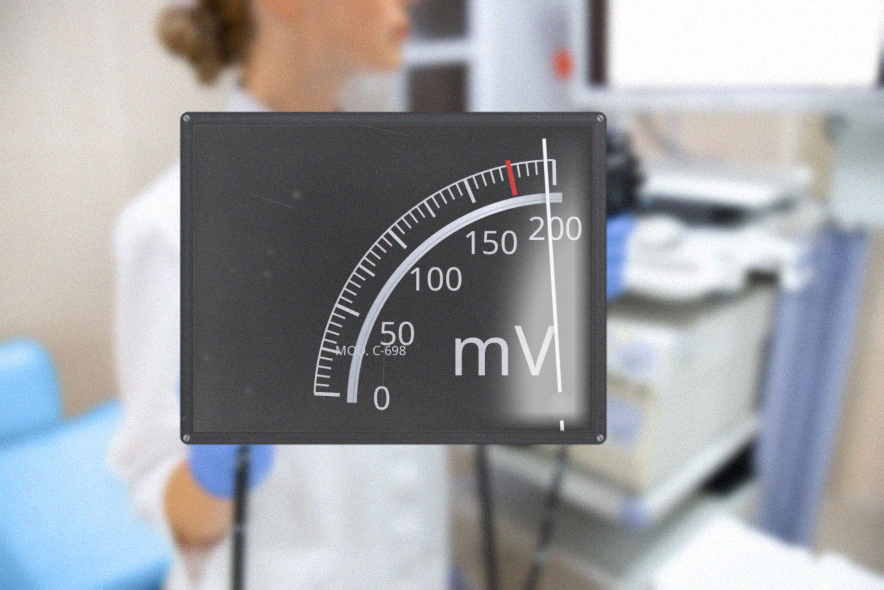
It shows 195 mV
